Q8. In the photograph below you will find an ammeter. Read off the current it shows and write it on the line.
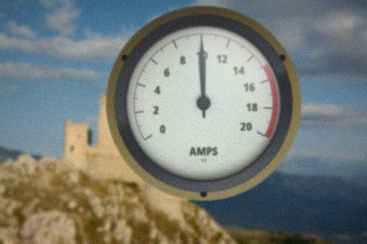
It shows 10 A
